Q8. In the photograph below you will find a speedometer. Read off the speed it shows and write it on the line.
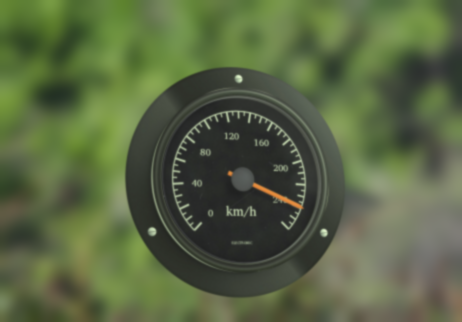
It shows 240 km/h
